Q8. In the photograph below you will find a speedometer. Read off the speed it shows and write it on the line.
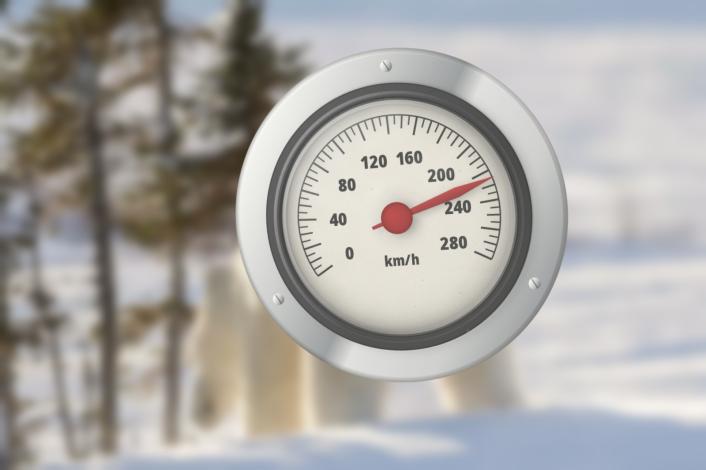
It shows 225 km/h
